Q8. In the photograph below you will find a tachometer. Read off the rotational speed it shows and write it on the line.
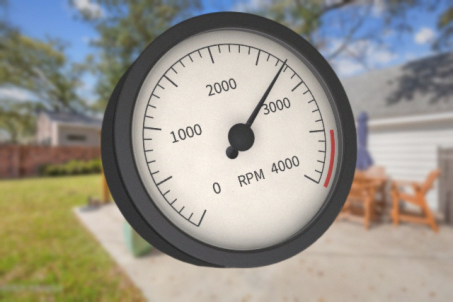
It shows 2750 rpm
